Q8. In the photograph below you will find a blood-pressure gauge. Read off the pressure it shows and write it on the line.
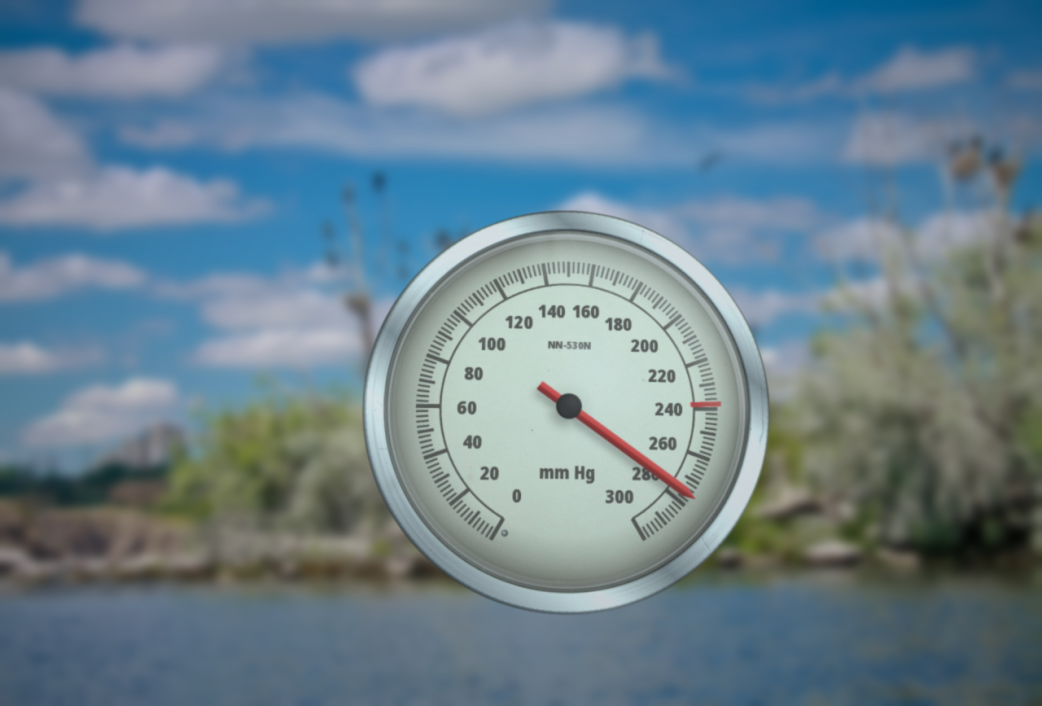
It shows 276 mmHg
